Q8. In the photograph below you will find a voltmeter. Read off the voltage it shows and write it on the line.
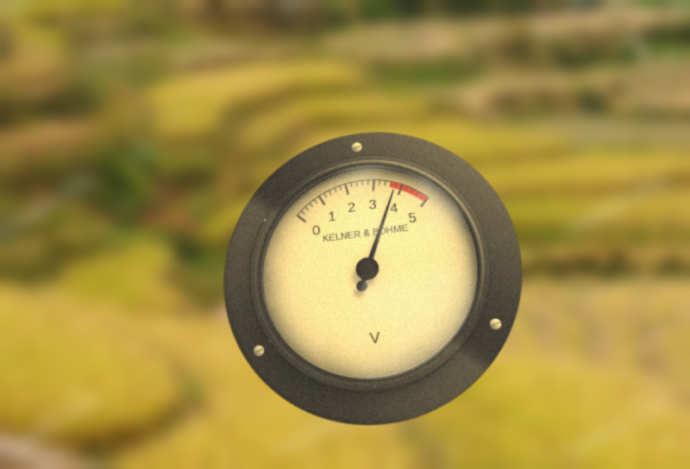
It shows 3.8 V
